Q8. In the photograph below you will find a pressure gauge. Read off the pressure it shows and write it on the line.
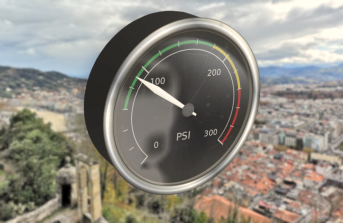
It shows 90 psi
